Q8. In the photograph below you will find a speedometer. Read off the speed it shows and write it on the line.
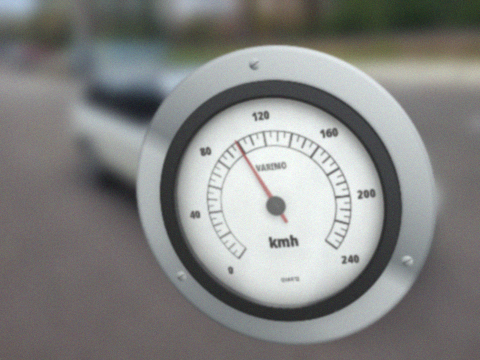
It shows 100 km/h
